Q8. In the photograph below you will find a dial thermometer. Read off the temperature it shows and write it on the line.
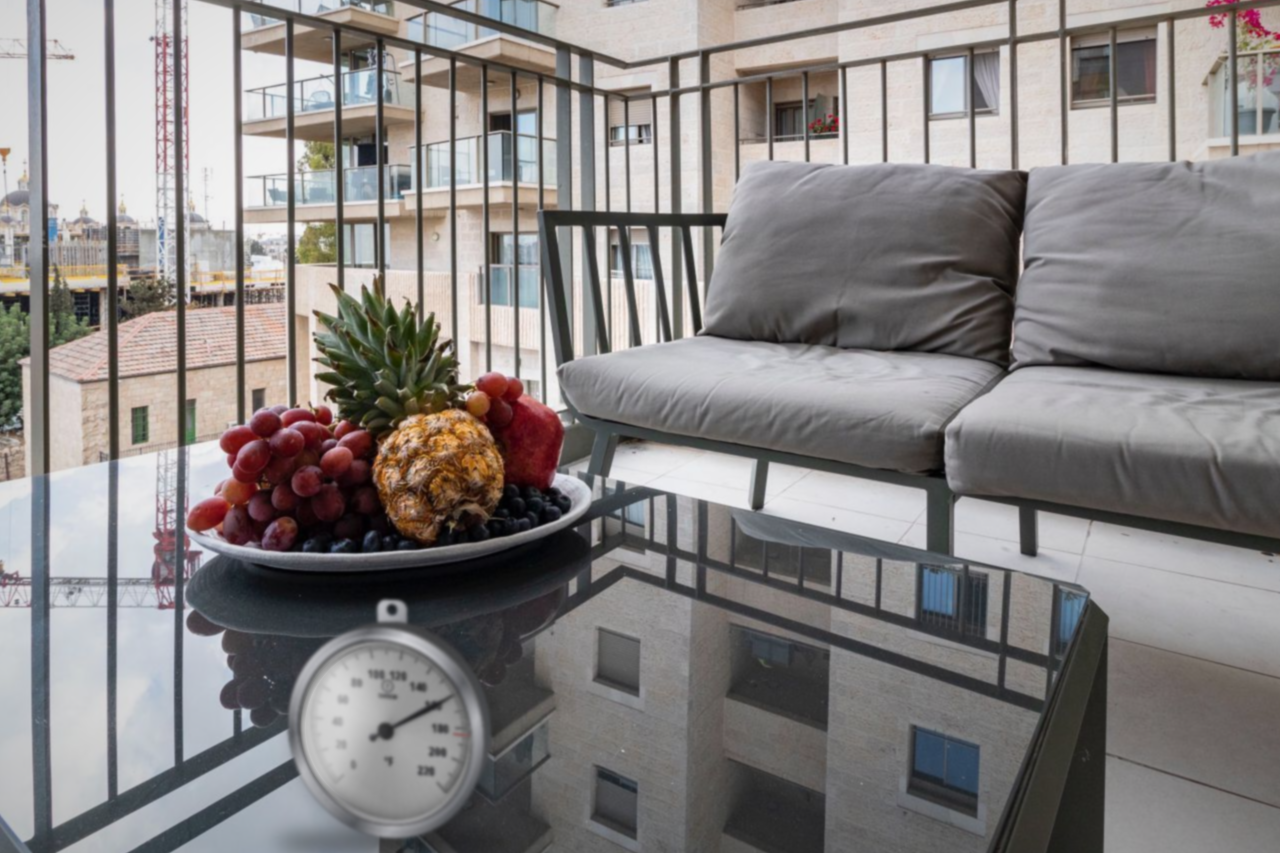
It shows 160 °F
